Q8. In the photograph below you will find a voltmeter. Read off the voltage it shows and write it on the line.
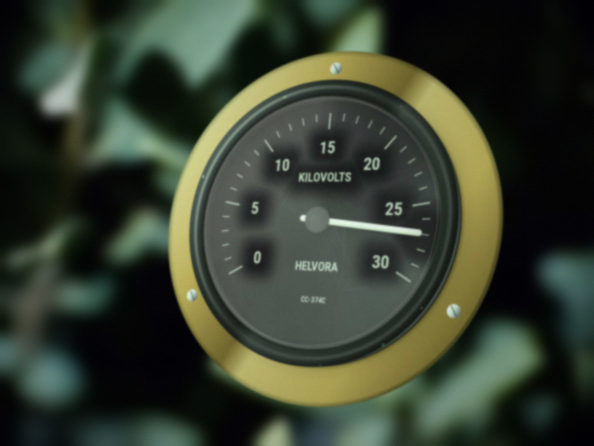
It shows 27 kV
